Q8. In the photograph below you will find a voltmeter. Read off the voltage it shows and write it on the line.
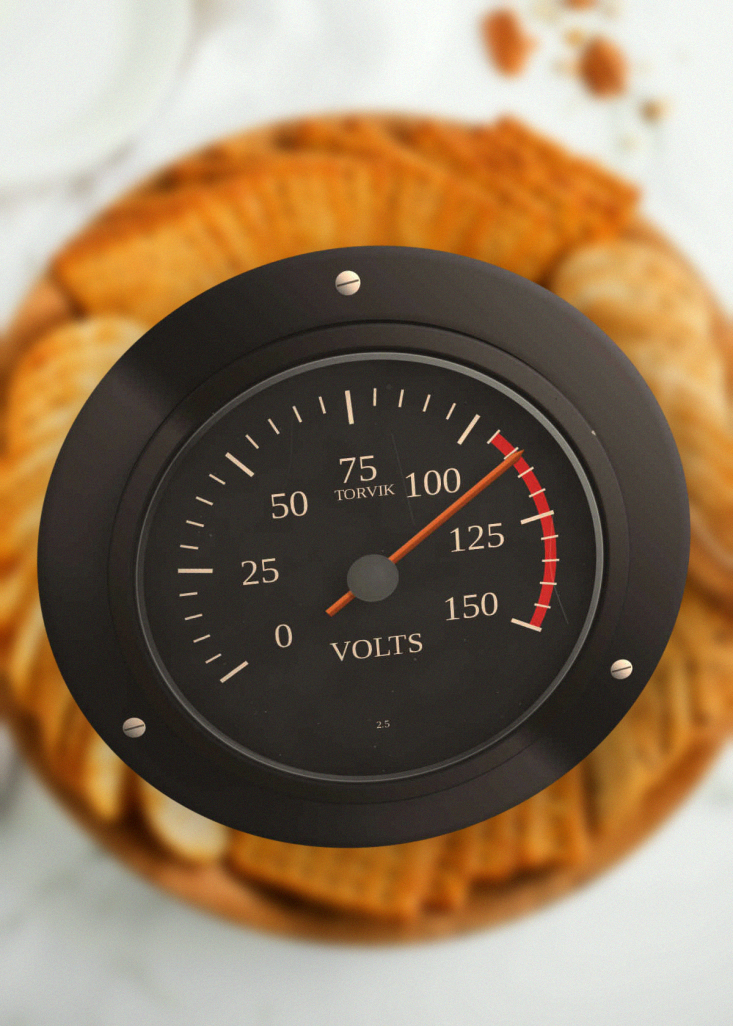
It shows 110 V
